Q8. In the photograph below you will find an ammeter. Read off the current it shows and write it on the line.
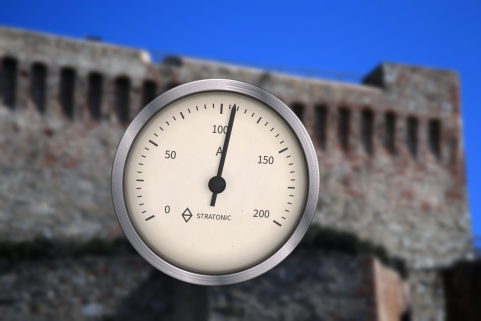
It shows 107.5 A
